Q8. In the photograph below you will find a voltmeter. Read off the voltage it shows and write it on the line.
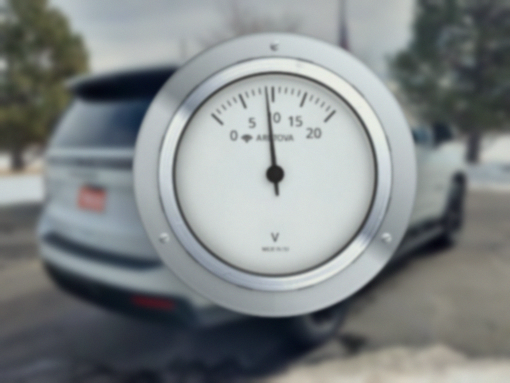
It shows 9 V
